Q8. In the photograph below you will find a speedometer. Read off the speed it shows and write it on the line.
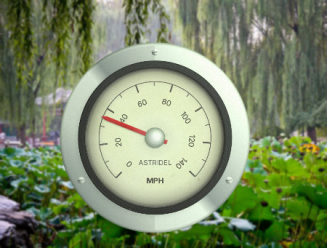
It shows 35 mph
